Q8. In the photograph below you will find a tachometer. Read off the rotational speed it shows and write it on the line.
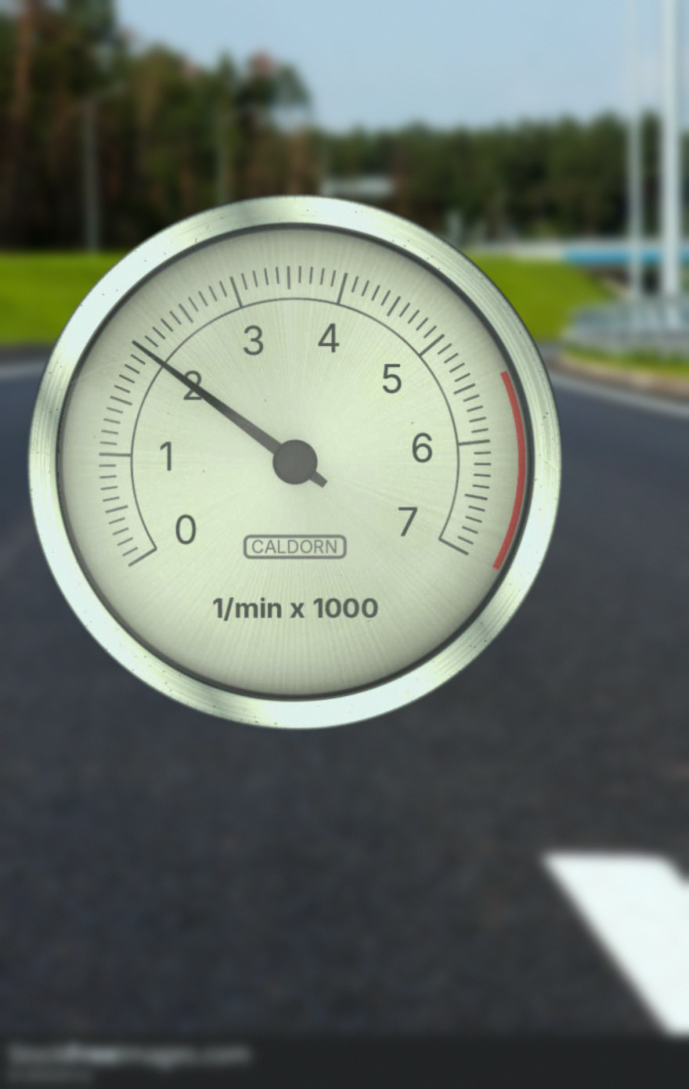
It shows 2000 rpm
